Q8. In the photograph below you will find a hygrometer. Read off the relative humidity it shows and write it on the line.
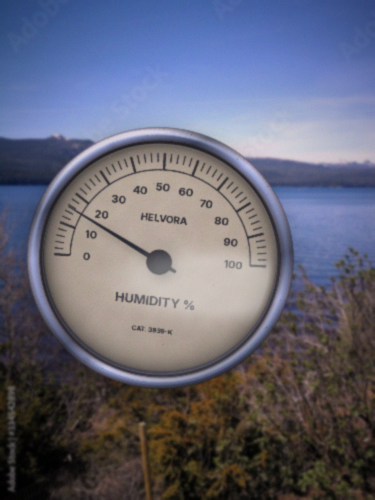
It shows 16 %
